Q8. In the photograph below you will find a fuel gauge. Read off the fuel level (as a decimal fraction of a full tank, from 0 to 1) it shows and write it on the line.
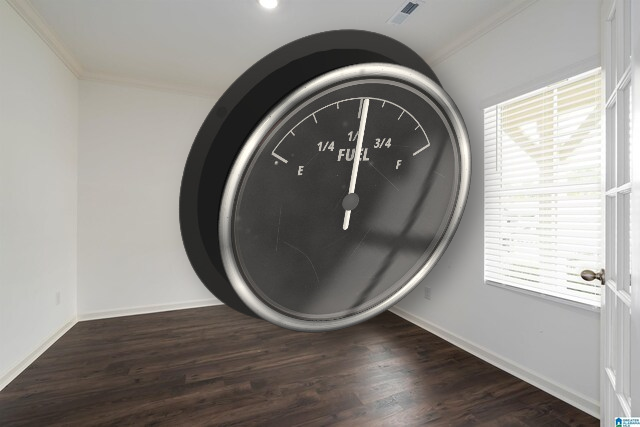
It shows 0.5
